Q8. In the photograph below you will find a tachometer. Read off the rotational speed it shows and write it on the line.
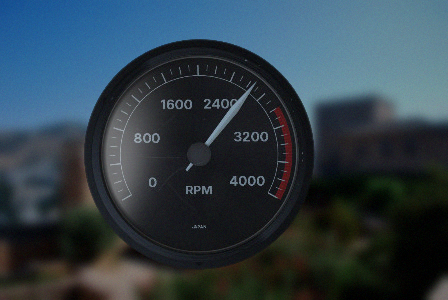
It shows 2650 rpm
